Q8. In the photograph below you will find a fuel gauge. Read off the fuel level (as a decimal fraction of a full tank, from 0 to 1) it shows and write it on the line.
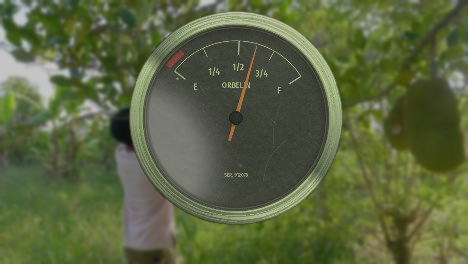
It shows 0.625
